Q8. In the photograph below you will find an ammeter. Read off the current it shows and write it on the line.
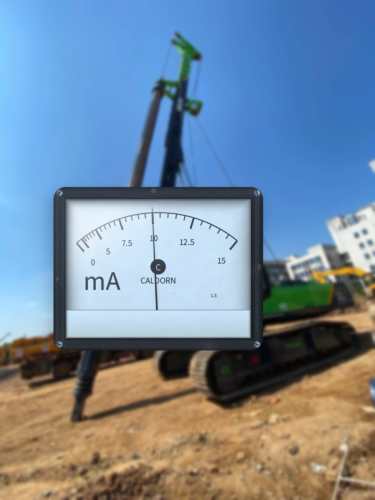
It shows 10 mA
